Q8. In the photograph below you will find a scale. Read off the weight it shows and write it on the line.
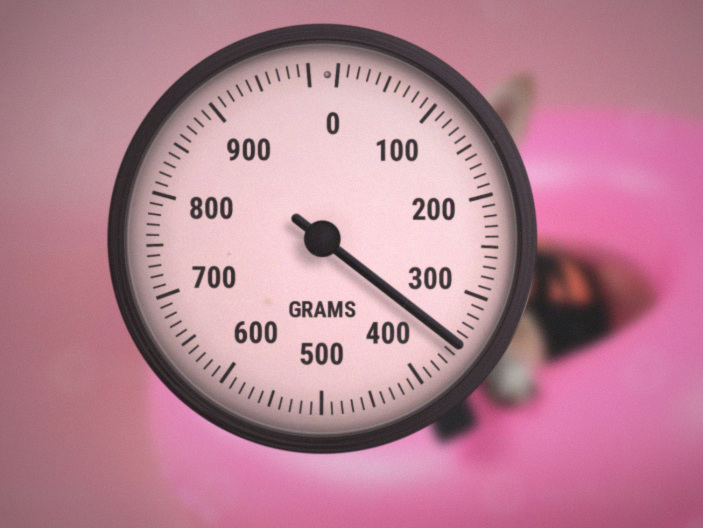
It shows 350 g
